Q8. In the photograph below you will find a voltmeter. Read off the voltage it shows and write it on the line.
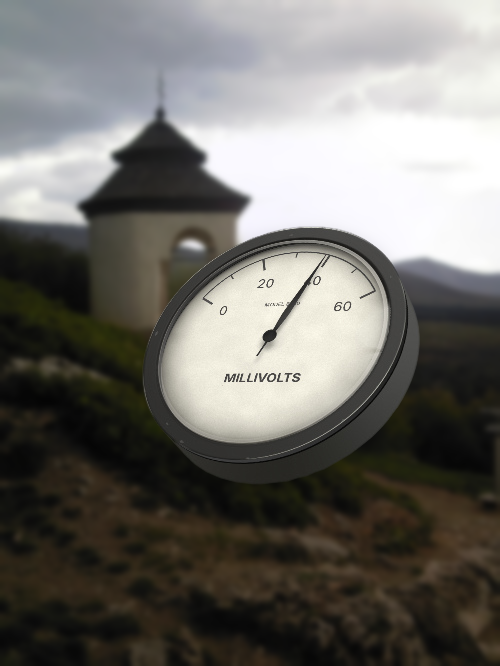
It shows 40 mV
